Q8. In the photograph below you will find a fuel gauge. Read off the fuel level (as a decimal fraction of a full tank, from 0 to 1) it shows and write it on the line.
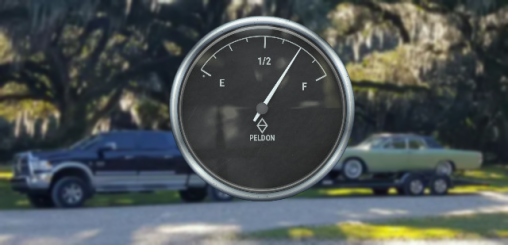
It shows 0.75
